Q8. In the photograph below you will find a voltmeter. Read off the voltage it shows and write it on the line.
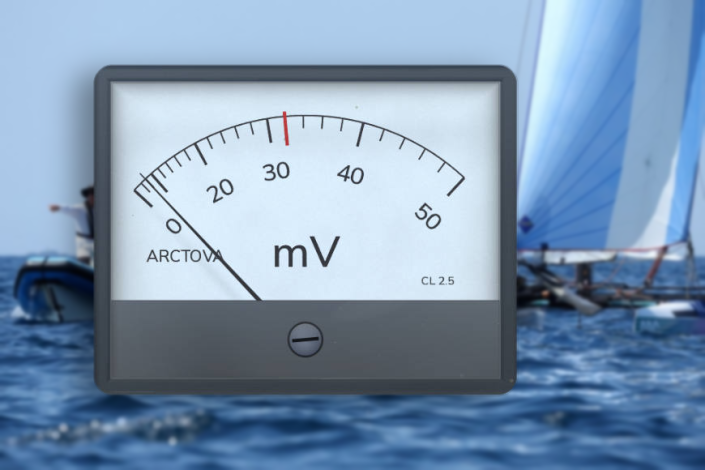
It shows 8 mV
